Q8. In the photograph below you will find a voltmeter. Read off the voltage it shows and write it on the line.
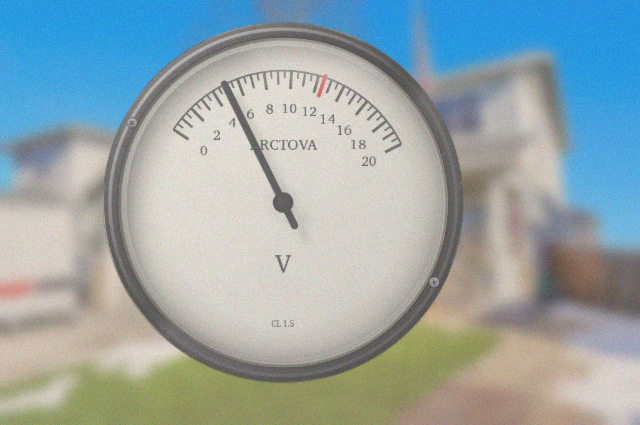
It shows 5 V
